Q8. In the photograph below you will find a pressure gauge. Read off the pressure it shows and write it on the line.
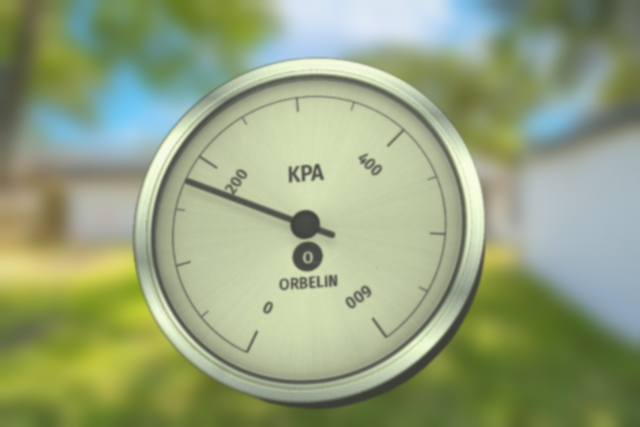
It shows 175 kPa
